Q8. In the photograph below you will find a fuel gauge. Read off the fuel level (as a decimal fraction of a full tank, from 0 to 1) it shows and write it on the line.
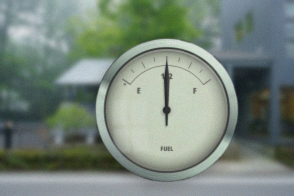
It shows 0.5
